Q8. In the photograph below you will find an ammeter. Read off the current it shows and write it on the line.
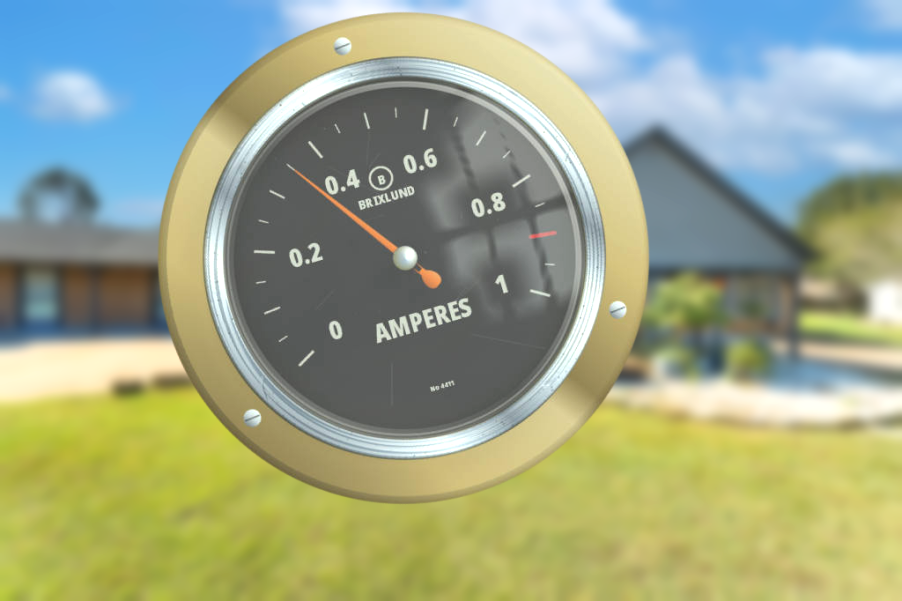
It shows 0.35 A
